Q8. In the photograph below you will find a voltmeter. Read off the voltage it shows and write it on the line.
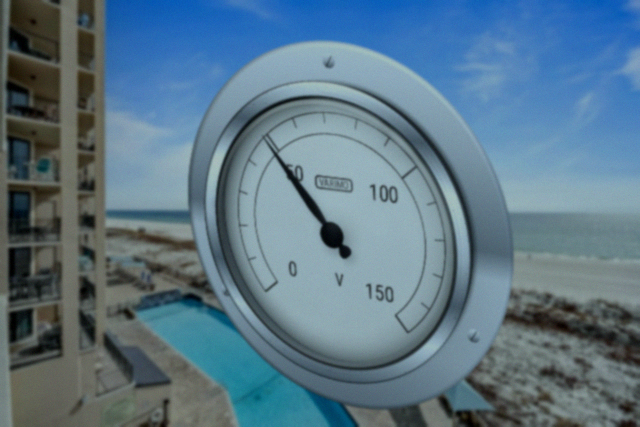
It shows 50 V
